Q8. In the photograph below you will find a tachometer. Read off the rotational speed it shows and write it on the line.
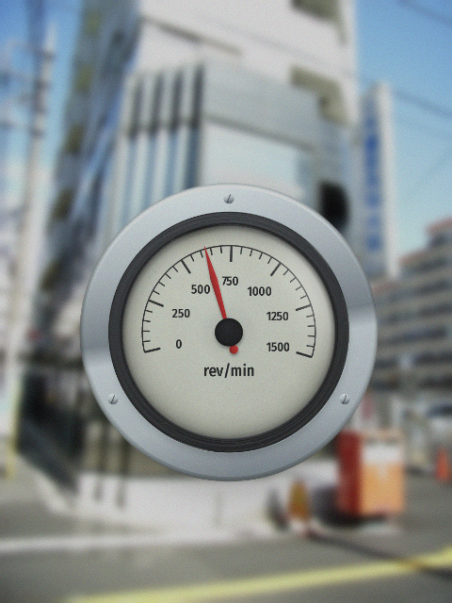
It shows 625 rpm
